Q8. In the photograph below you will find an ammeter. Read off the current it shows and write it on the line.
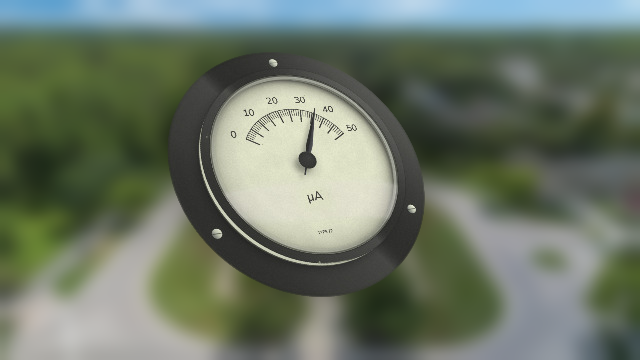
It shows 35 µA
